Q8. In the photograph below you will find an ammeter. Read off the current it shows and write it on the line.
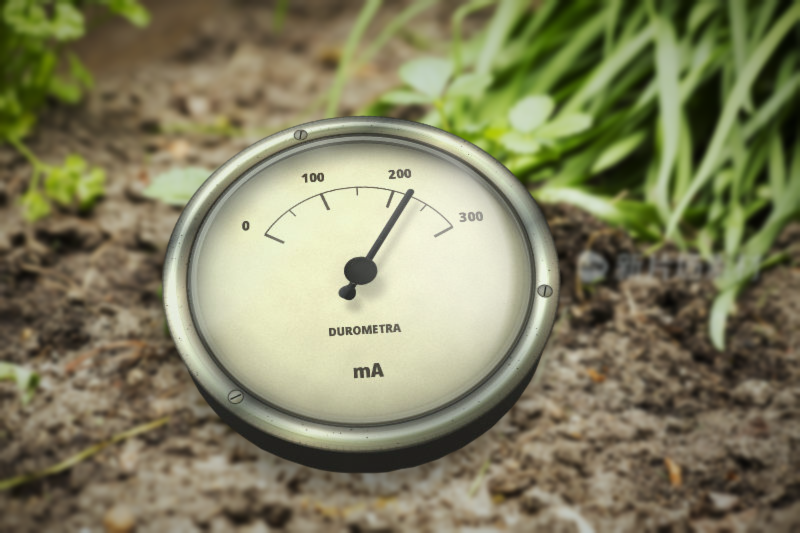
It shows 225 mA
